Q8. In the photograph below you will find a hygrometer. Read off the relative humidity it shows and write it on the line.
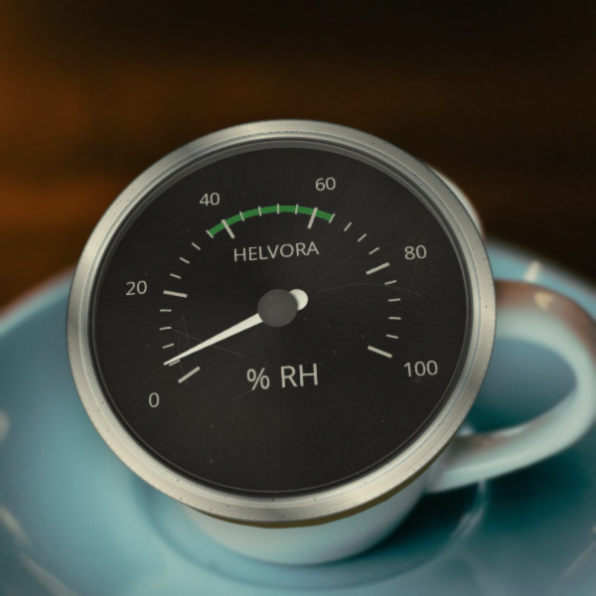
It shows 4 %
